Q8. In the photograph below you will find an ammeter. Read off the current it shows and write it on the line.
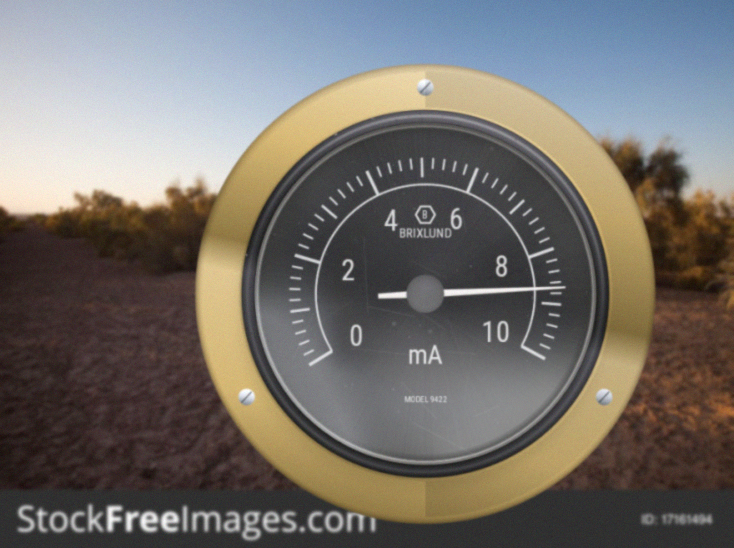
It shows 8.7 mA
